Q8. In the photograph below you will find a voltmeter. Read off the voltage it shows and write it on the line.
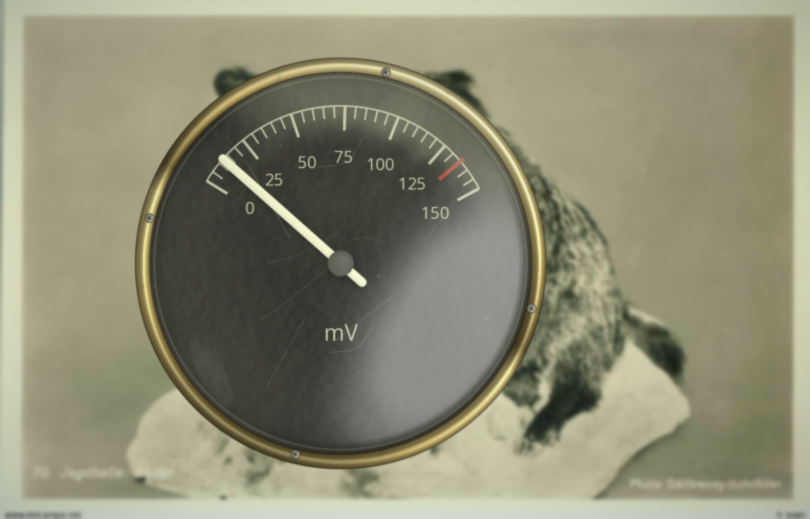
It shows 12.5 mV
